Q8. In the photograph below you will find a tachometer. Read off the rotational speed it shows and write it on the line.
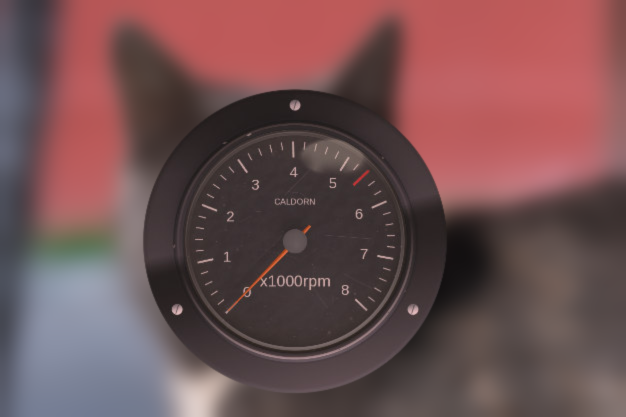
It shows 0 rpm
